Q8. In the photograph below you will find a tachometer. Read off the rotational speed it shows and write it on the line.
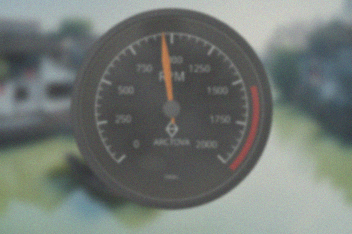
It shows 950 rpm
